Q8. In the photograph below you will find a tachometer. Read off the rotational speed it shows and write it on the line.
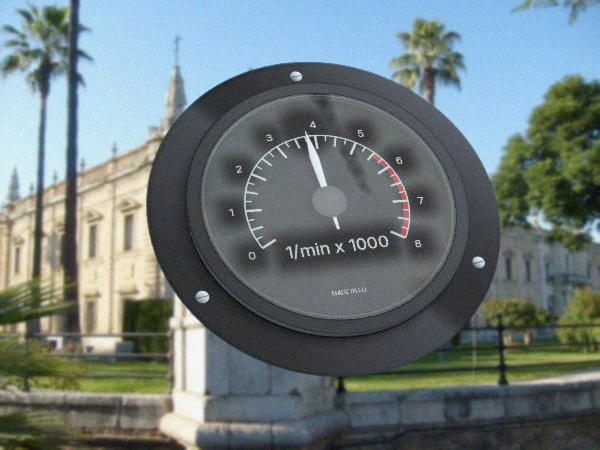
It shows 3750 rpm
